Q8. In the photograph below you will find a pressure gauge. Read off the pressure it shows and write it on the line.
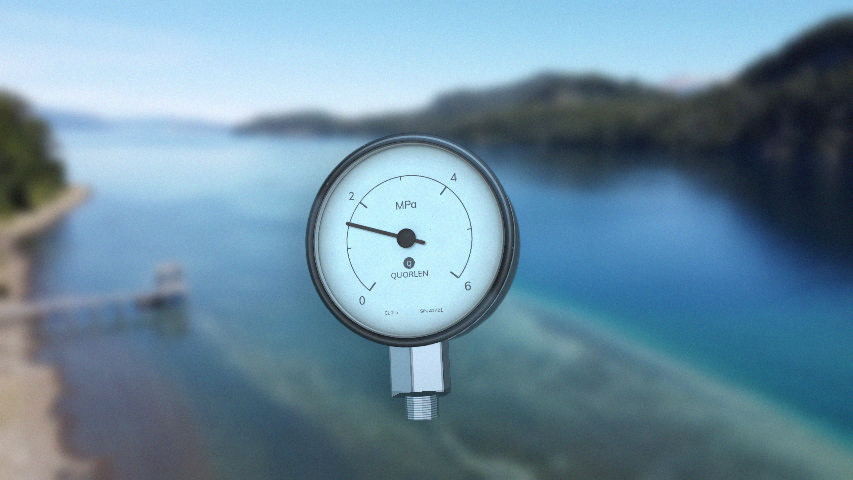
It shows 1.5 MPa
